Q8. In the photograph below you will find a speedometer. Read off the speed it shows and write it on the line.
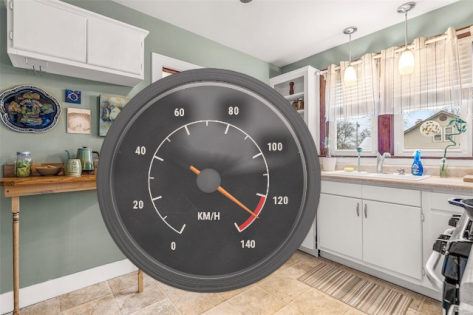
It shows 130 km/h
